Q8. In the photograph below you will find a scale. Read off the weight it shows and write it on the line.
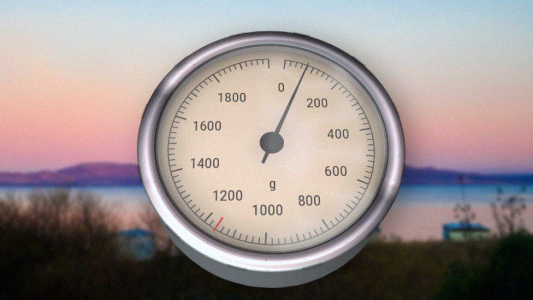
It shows 80 g
